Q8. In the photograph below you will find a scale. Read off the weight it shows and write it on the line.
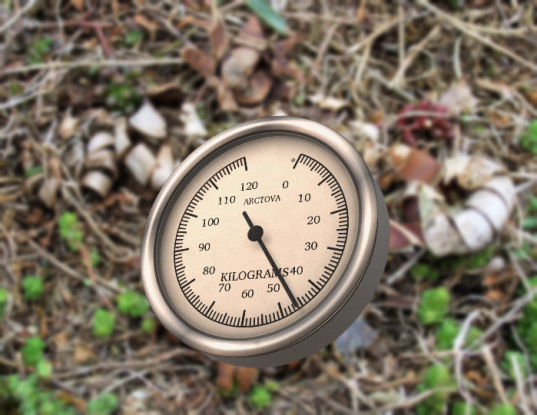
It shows 46 kg
